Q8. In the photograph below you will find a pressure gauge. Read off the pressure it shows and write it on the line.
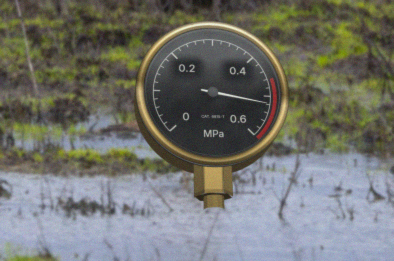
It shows 0.52 MPa
